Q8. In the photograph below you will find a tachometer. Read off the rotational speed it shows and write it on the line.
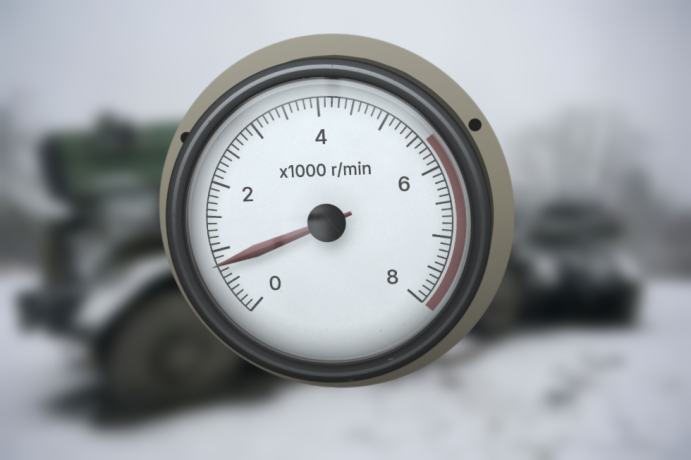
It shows 800 rpm
